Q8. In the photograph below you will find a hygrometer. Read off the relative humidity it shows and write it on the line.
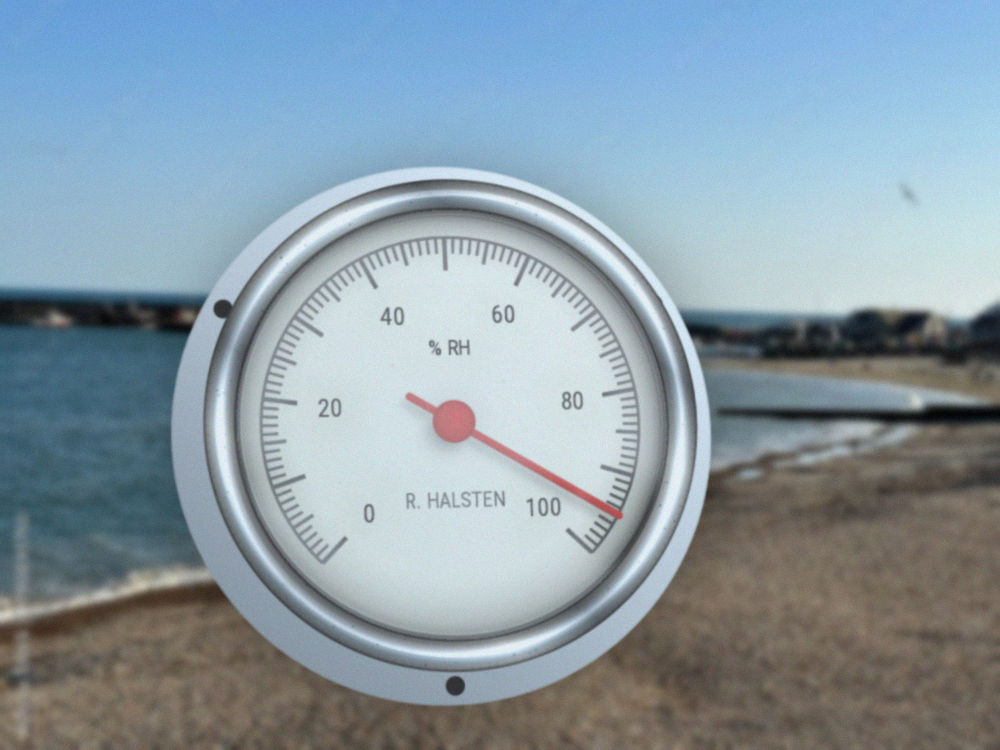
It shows 95 %
